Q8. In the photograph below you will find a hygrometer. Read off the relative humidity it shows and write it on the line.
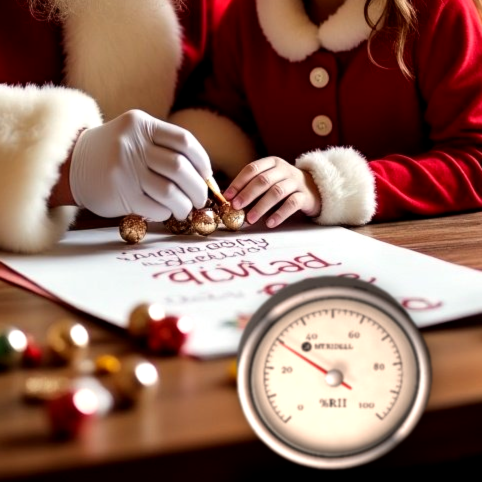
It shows 30 %
